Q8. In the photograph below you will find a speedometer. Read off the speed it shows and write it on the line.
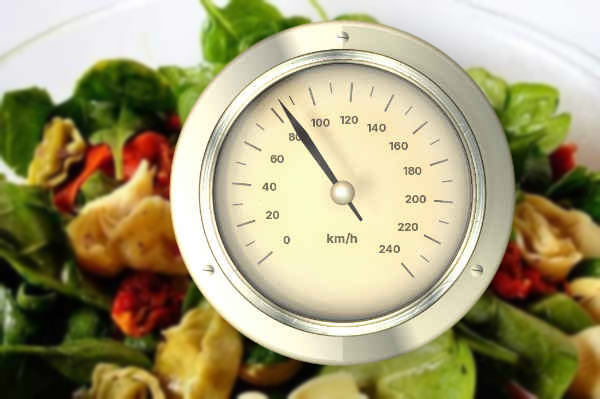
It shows 85 km/h
